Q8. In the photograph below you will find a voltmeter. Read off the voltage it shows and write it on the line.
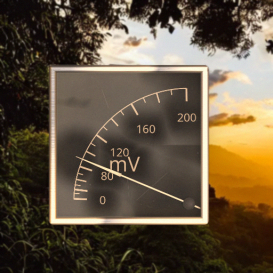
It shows 90 mV
